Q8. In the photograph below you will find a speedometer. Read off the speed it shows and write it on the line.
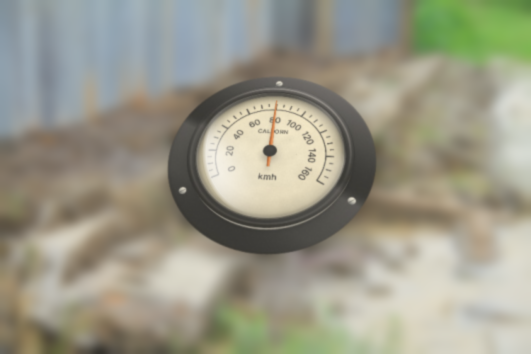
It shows 80 km/h
